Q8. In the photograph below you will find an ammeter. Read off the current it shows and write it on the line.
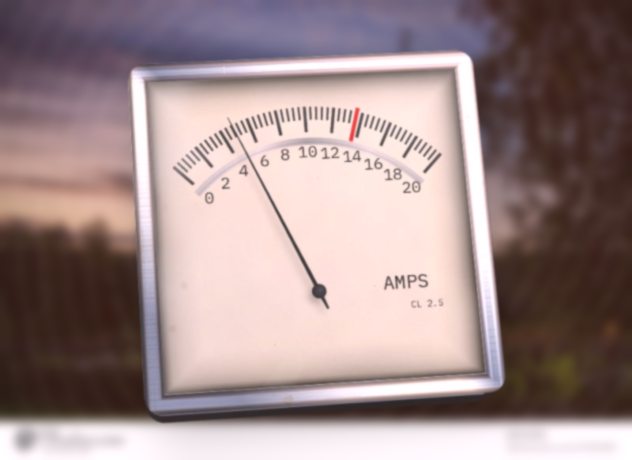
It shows 4.8 A
